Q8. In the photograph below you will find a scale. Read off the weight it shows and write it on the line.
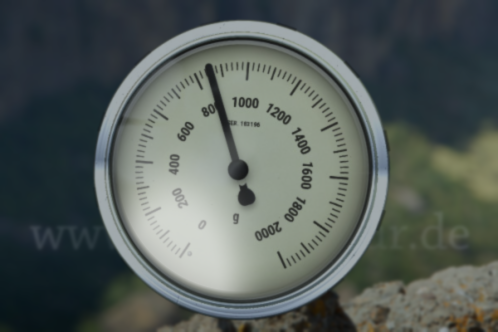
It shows 860 g
